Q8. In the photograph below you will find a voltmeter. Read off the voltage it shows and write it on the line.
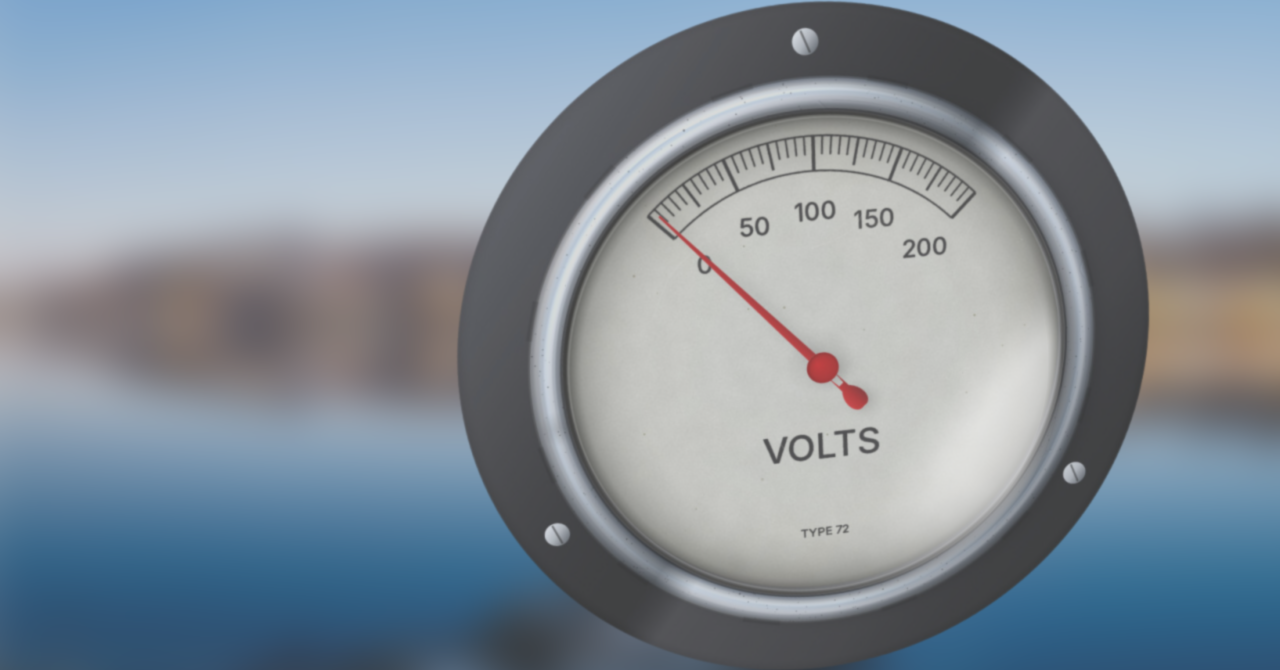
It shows 5 V
